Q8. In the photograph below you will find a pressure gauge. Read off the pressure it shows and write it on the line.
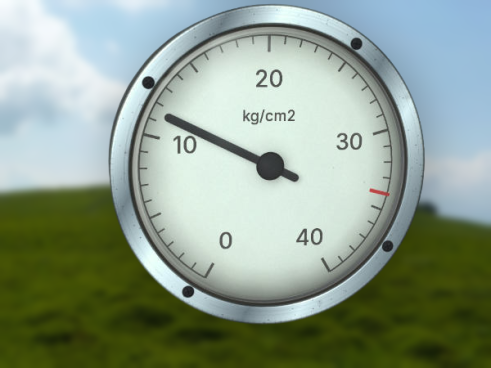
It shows 11.5 kg/cm²
